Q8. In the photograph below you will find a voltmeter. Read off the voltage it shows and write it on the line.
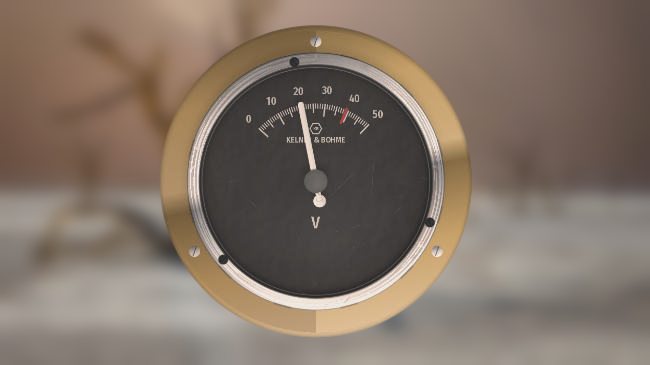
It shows 20 V
